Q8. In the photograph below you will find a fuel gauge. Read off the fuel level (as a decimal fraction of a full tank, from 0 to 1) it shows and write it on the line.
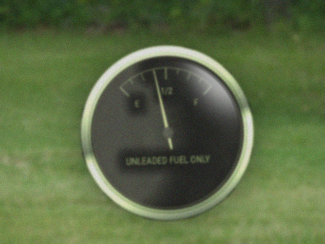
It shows 0.375
